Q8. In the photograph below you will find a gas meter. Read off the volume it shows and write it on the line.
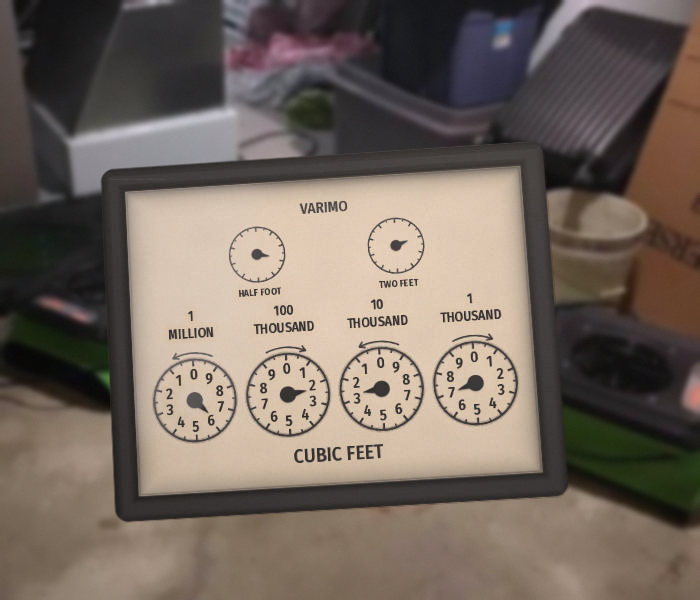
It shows 622700 ft³
